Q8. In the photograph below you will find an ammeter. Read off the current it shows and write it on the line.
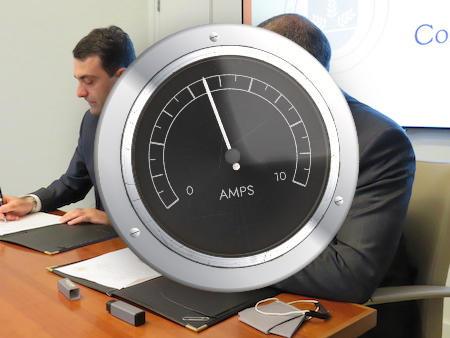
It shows 4.5 A
